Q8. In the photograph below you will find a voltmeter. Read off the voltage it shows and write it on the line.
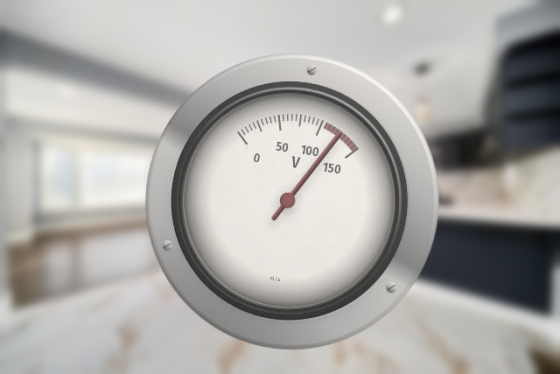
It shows 125 V
